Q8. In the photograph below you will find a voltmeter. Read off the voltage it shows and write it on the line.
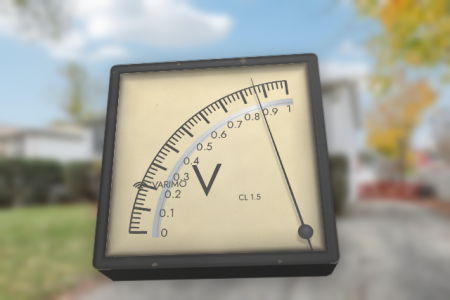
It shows 0.86 V
